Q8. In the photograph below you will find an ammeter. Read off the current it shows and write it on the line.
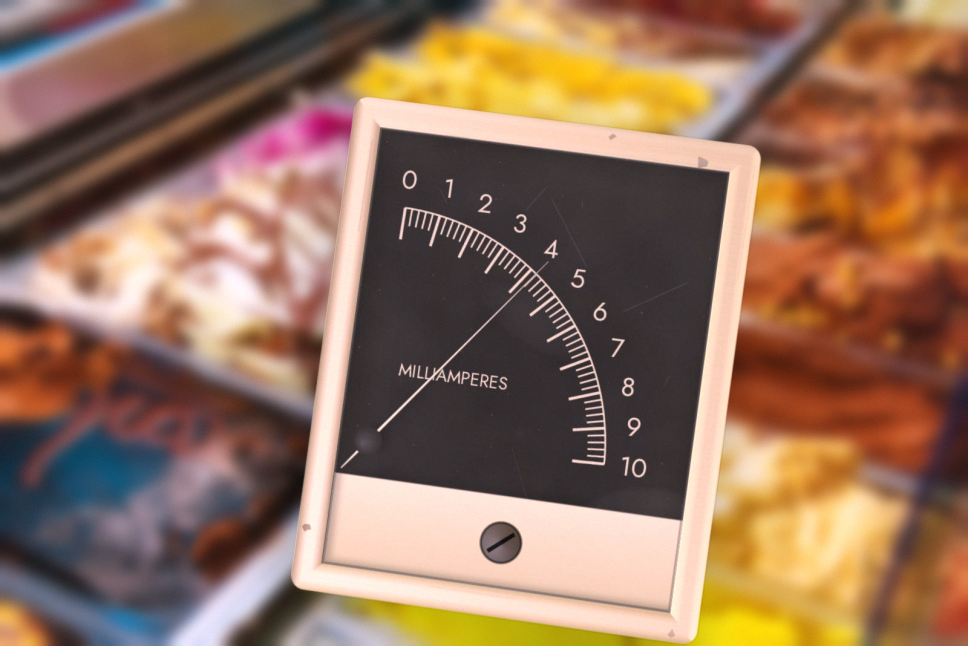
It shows 4.2 mA
